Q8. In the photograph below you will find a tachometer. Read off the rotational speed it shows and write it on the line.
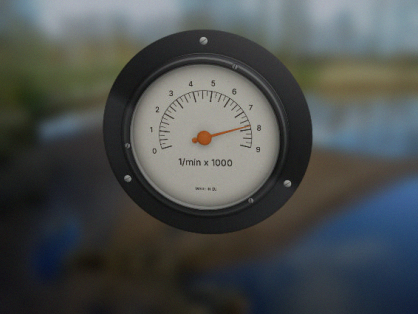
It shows 7750 rpm
